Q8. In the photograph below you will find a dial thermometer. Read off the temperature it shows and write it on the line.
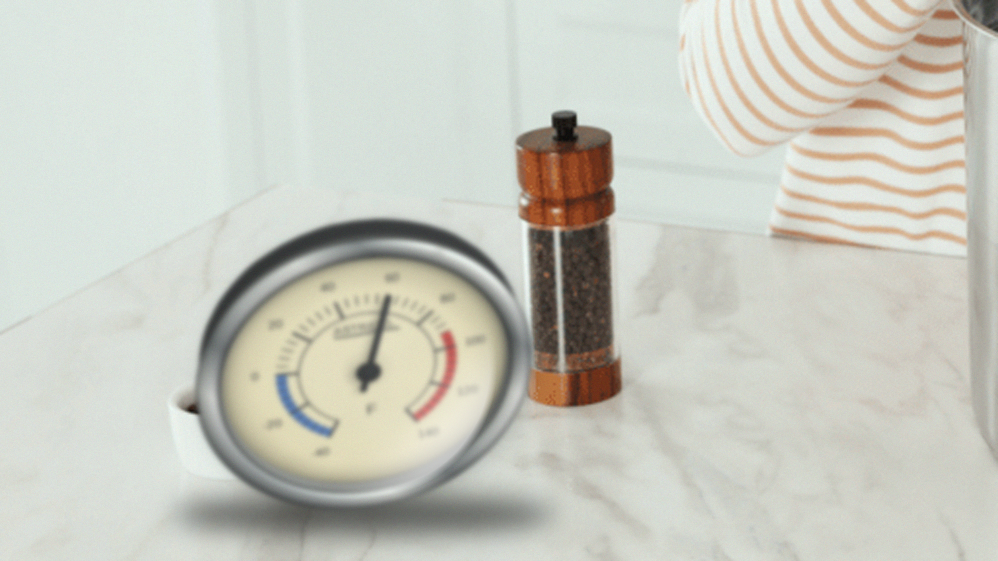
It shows 60 °F
